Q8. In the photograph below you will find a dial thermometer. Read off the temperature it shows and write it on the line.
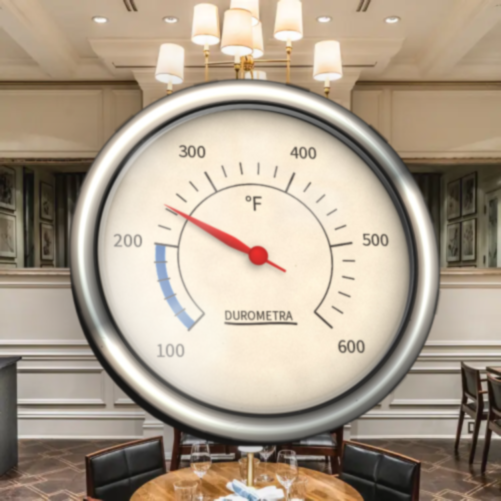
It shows 240 °F
